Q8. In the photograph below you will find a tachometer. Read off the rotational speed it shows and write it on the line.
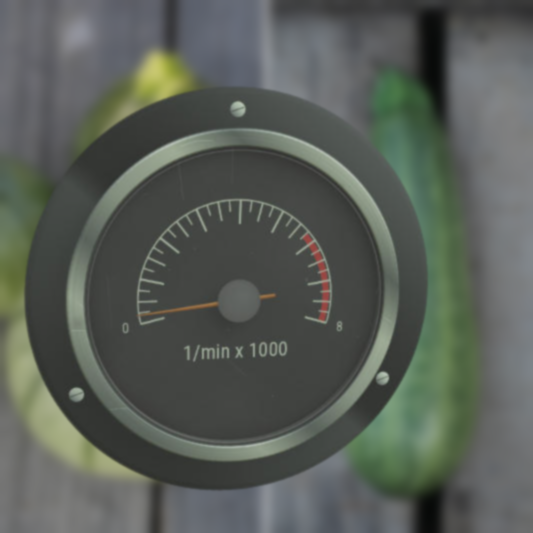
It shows 250 rpm
